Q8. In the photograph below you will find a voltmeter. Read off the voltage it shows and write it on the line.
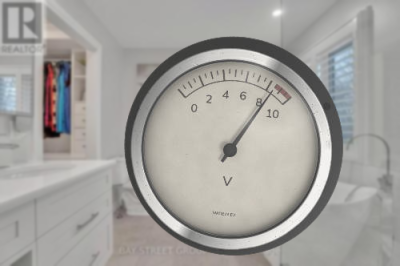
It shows 8.5 V
